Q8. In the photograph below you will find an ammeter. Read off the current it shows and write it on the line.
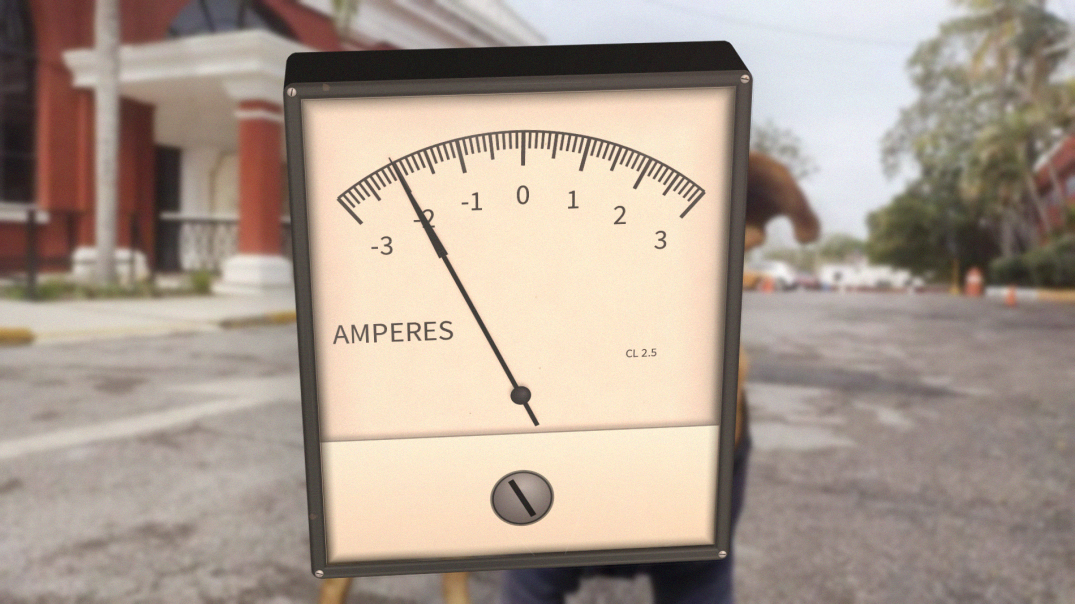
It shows -2 A
